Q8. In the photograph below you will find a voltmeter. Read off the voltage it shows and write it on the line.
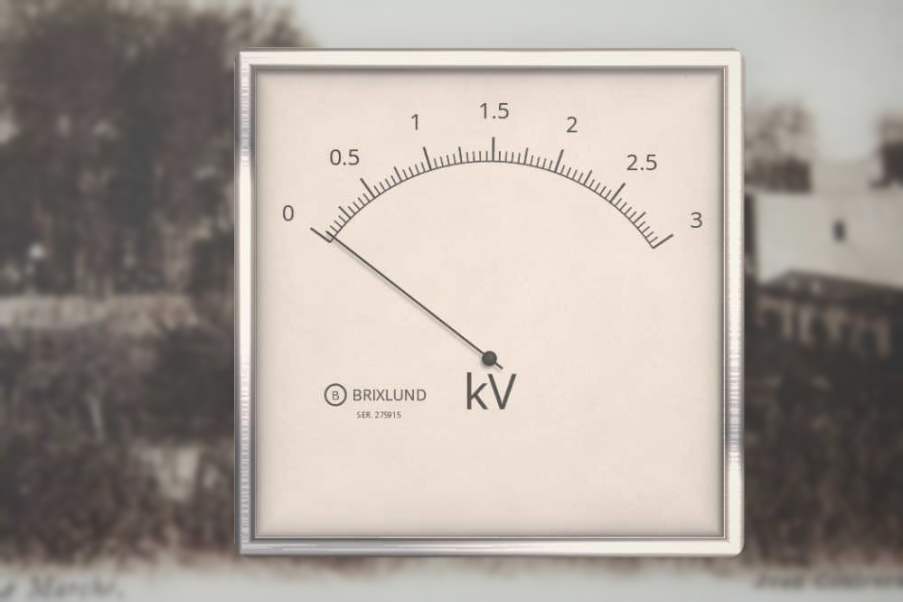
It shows 0.05 kV
